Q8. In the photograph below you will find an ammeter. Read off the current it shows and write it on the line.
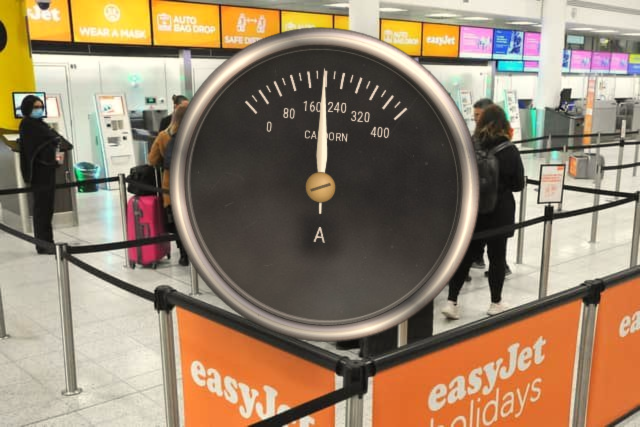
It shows 200 A
